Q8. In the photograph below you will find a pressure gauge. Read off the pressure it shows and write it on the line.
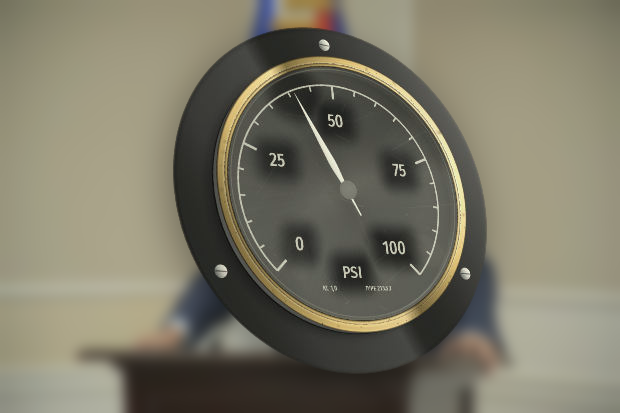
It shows 40 psi
